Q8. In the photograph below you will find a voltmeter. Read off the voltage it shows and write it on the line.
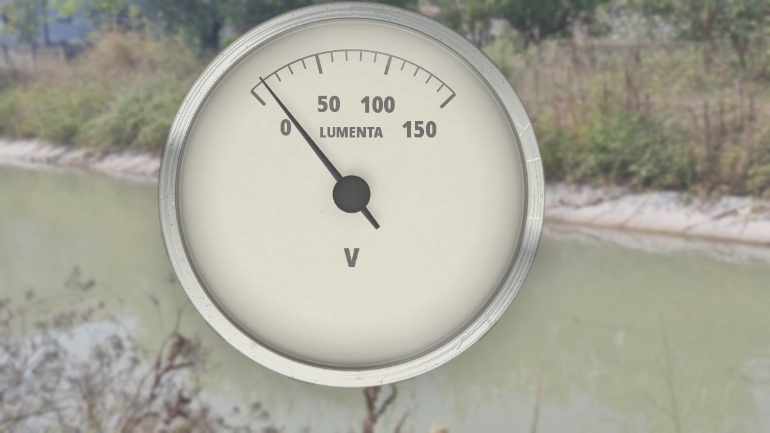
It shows 10 V
